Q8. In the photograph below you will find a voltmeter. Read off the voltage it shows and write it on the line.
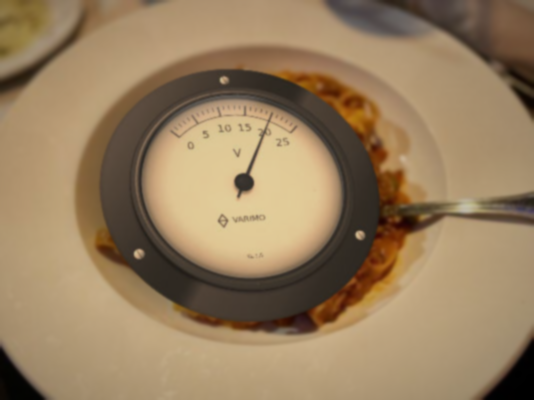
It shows 20 V
